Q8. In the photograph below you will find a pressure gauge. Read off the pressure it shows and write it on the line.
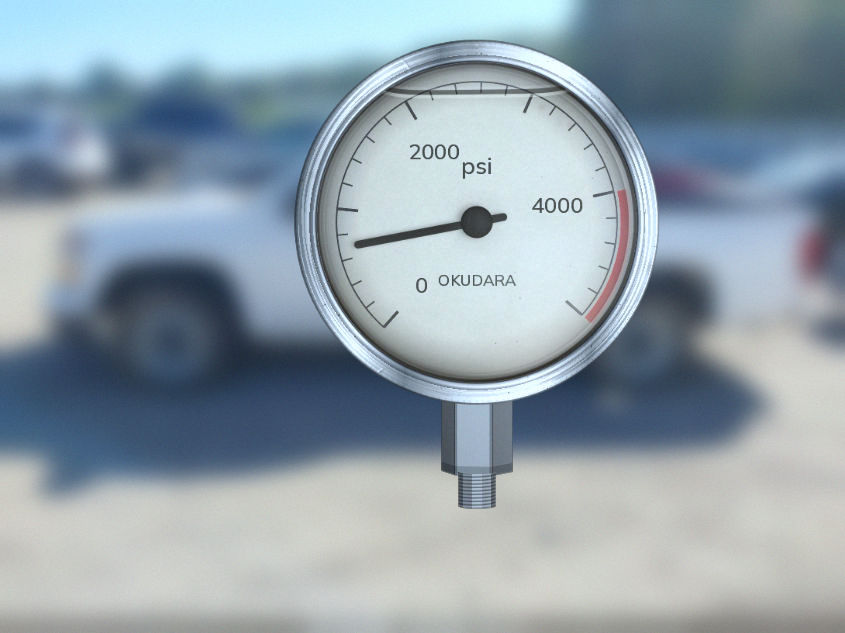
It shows 700 psi
